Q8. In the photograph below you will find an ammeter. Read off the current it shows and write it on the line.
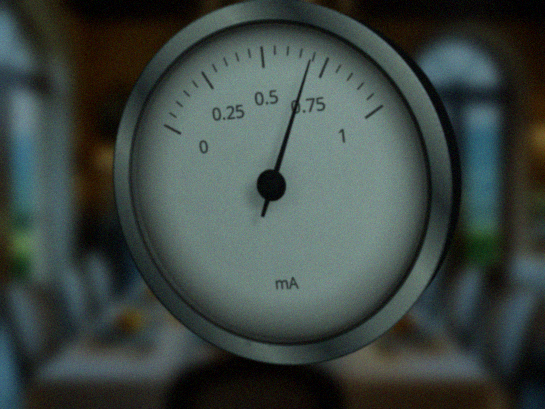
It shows 0.7 mA
